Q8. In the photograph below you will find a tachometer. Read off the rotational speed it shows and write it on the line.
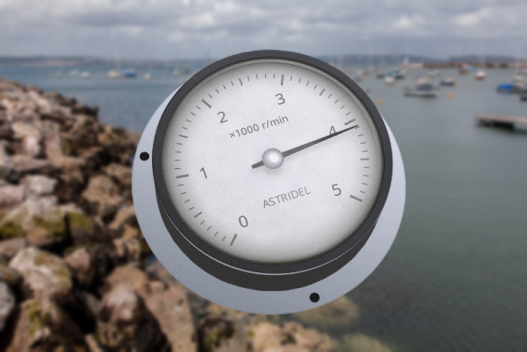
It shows 4100 rpm
